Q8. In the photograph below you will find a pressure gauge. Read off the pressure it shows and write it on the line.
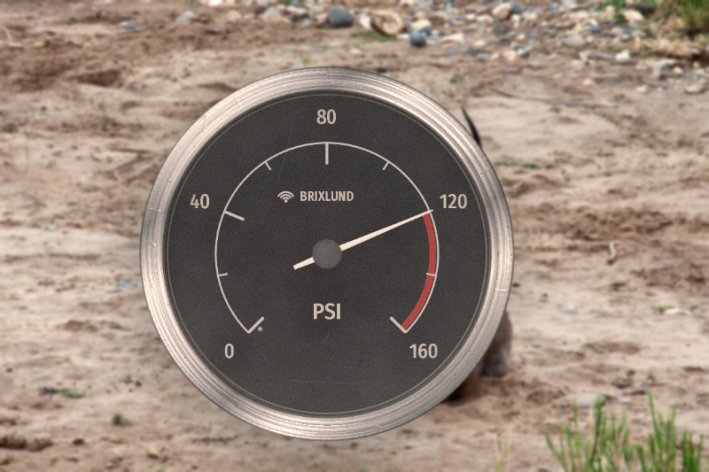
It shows 120 psi
